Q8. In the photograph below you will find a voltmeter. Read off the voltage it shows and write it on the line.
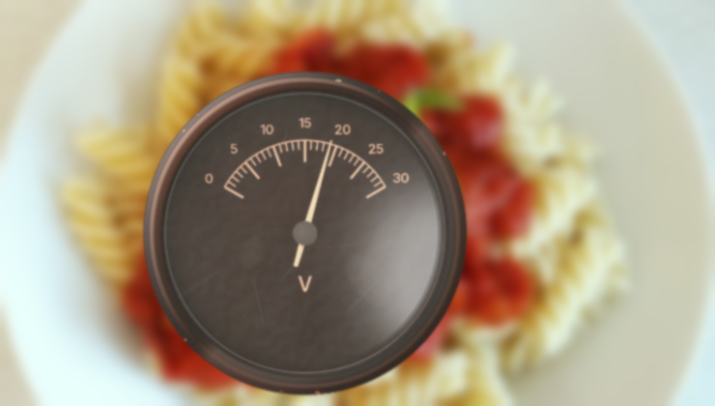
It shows 19 V
